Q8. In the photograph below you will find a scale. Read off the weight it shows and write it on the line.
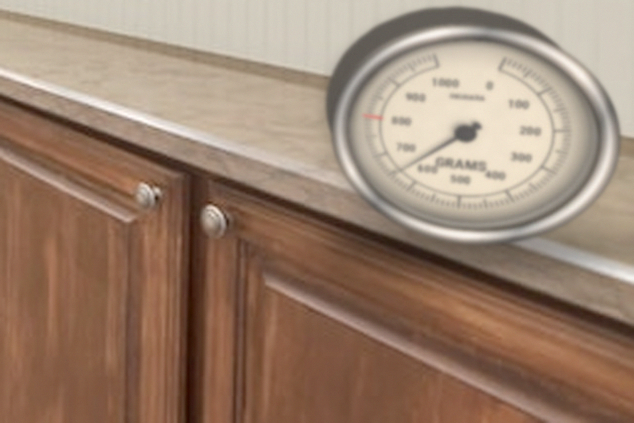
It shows 650 g
